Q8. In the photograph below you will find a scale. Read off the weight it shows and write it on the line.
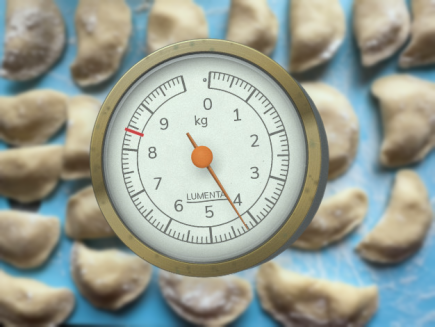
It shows 4.2 kg
